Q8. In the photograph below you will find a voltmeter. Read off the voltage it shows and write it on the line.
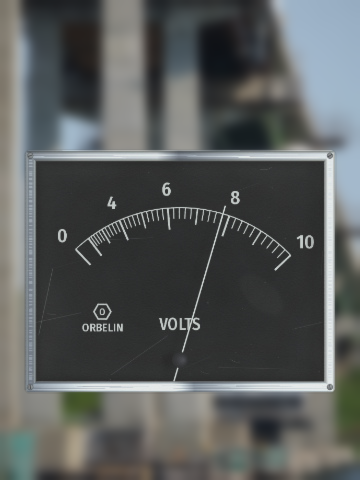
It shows 7.8 V
